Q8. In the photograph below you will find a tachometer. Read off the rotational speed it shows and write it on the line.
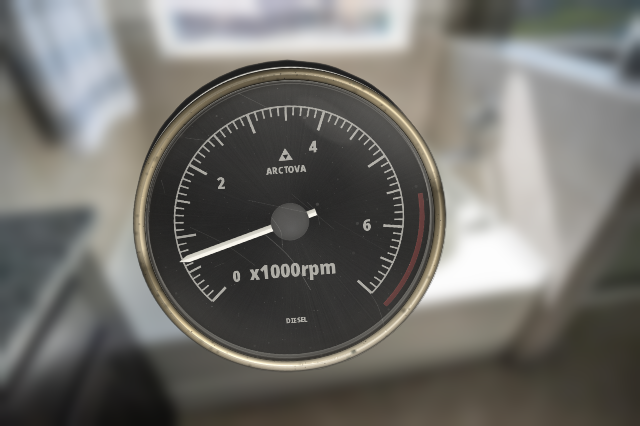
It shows 700 rpm
